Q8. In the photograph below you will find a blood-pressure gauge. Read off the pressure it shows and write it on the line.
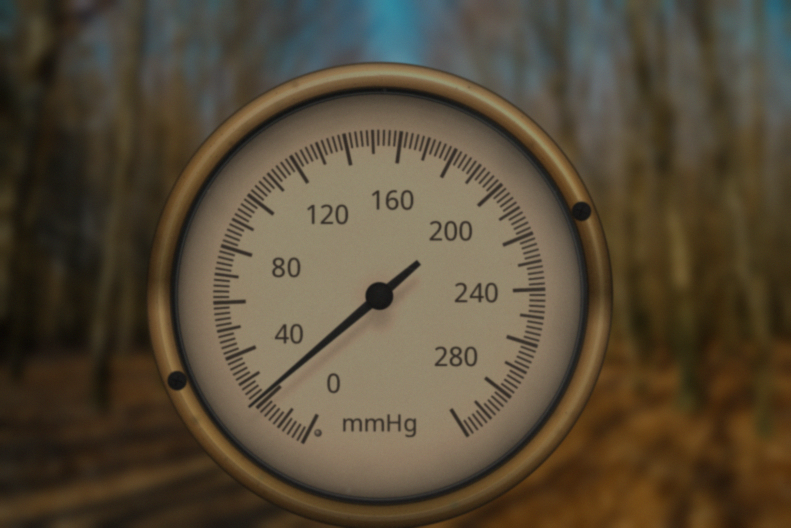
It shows 22 mmHg
